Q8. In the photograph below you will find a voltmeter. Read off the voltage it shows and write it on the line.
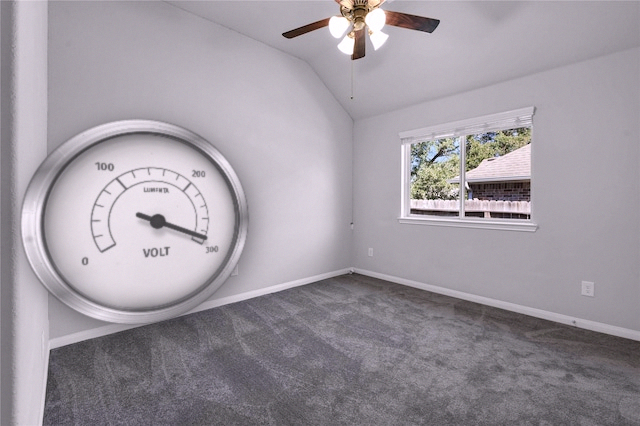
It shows 290 V
